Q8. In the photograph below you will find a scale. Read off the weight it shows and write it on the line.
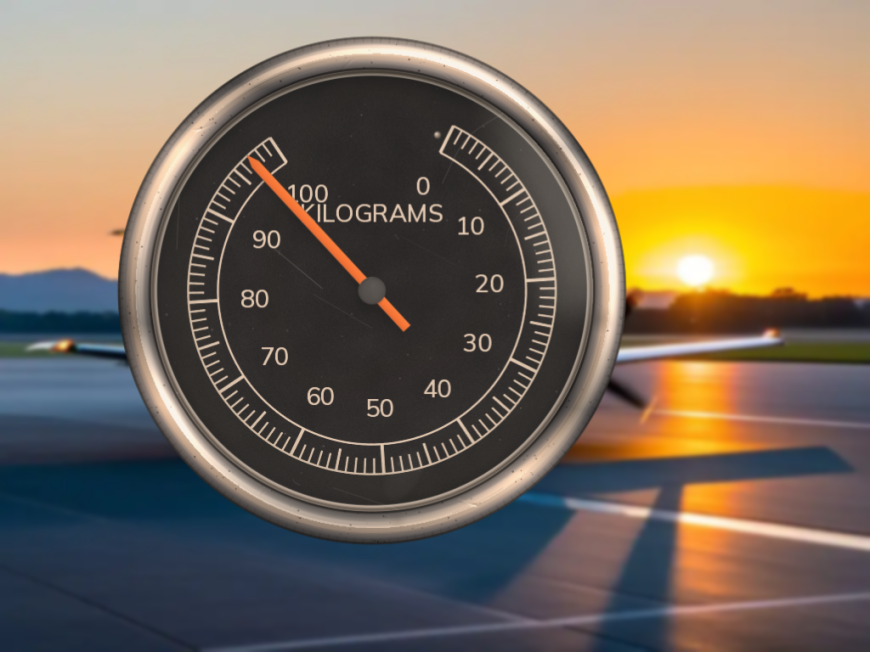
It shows 97 kg
